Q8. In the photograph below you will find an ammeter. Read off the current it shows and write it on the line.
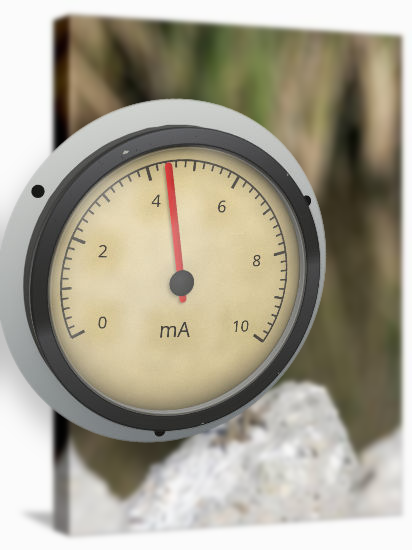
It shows 4.4 mA
